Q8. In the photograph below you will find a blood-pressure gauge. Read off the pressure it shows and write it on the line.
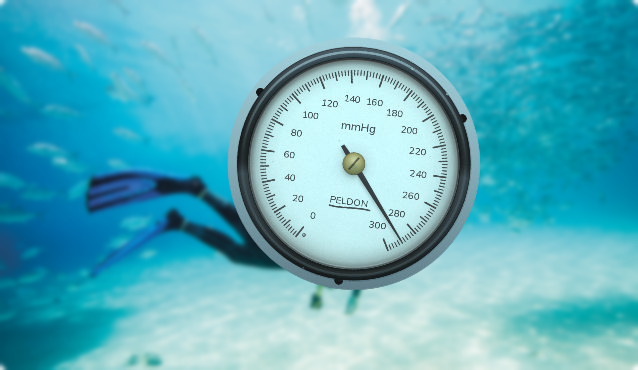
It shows 290 mmHg
